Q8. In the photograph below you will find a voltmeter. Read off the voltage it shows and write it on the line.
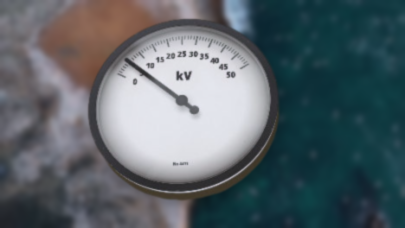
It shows 5 kV
